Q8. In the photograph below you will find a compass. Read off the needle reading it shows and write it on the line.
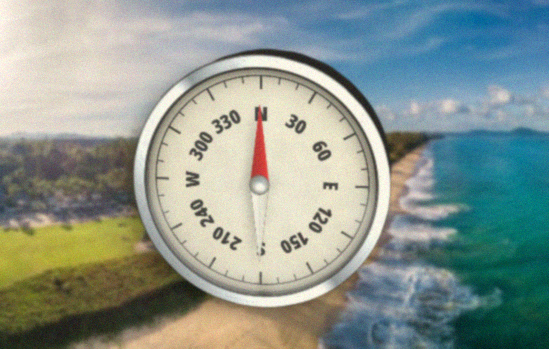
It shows 0 °
